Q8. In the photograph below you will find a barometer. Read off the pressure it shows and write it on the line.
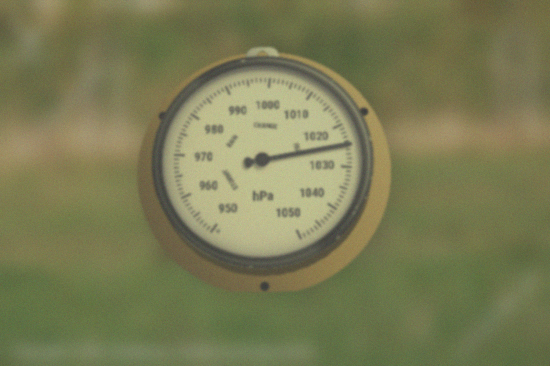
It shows 1025 hPa
